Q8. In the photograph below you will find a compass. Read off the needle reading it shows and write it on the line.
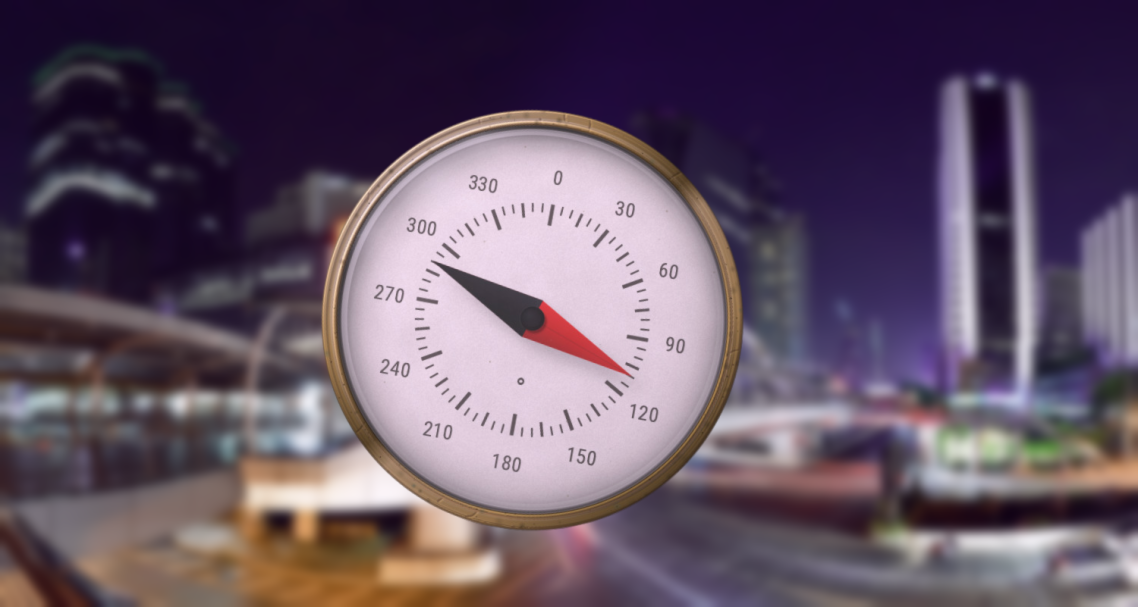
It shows 110 °
